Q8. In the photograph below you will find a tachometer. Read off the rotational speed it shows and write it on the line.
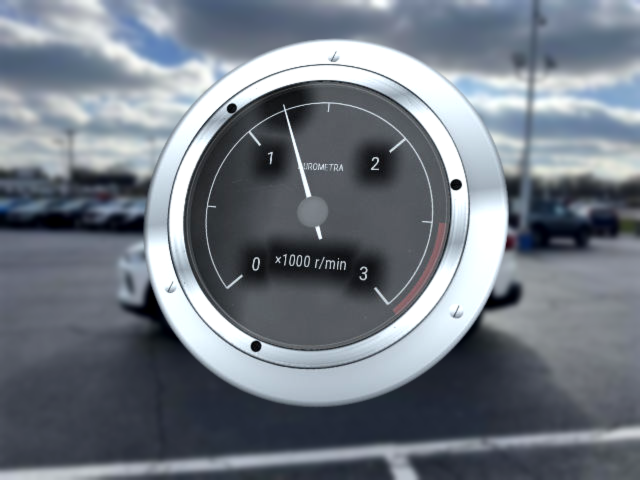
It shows 1250 rpm
